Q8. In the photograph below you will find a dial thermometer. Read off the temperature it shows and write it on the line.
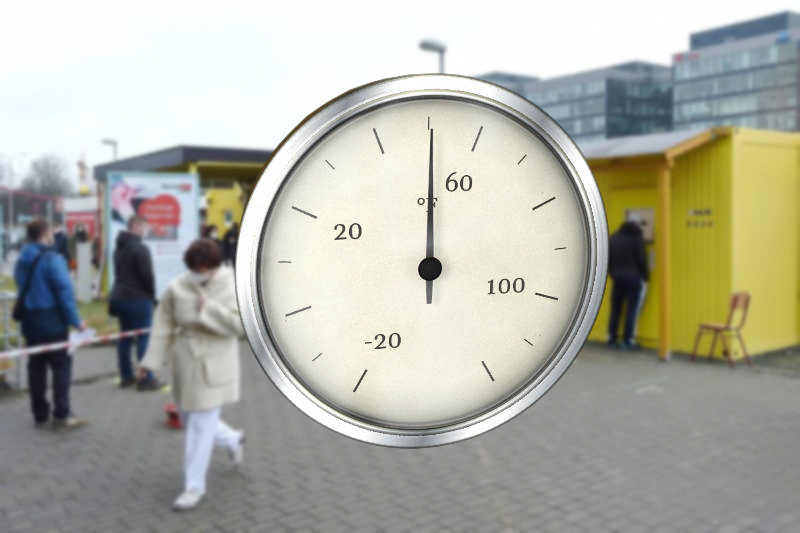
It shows 50 °F
